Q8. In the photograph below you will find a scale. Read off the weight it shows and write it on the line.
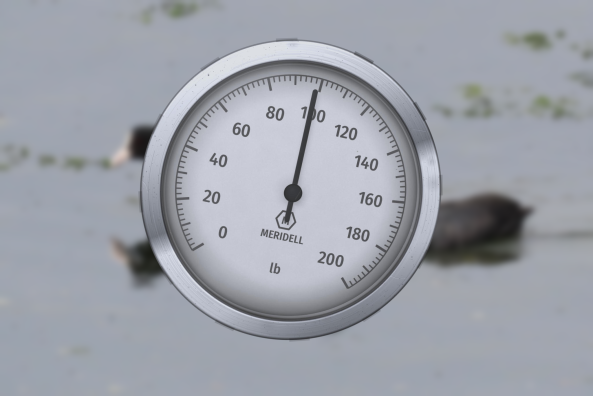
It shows 98 lb
